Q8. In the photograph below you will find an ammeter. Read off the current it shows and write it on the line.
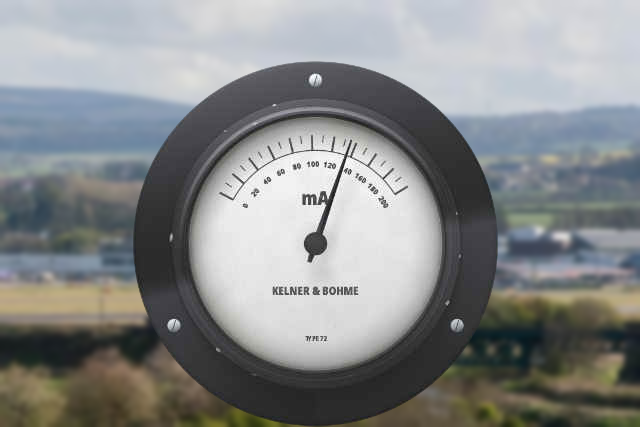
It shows 135 mA
